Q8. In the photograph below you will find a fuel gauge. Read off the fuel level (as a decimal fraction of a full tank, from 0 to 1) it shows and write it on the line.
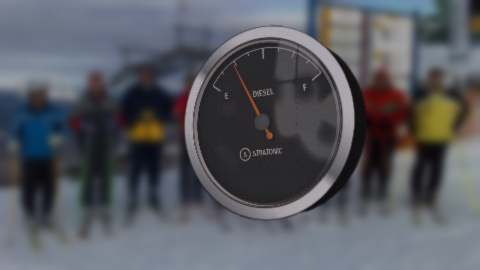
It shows 0.25
